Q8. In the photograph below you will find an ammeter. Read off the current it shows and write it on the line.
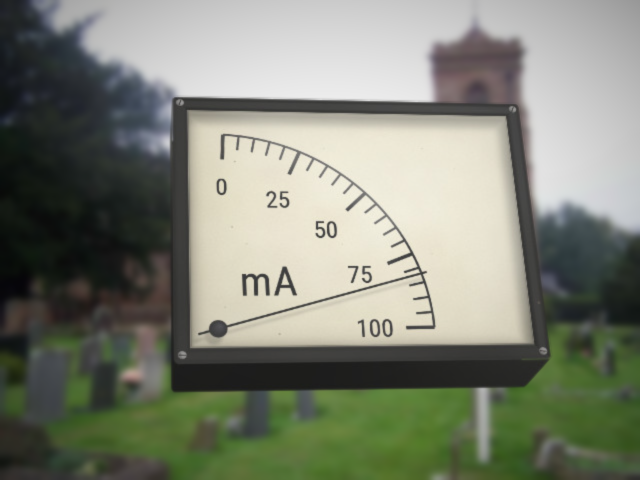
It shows 82.5 mA
